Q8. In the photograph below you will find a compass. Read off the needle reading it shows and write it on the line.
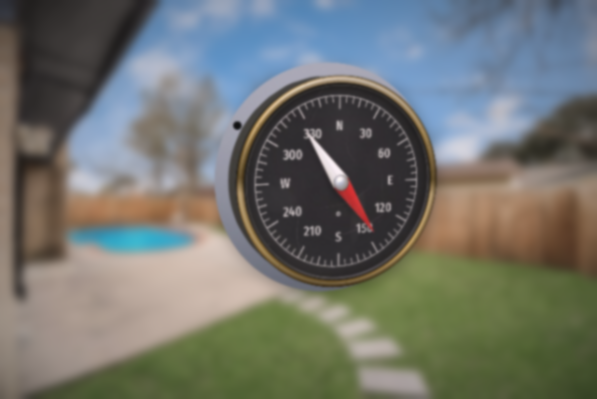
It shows 145 °
